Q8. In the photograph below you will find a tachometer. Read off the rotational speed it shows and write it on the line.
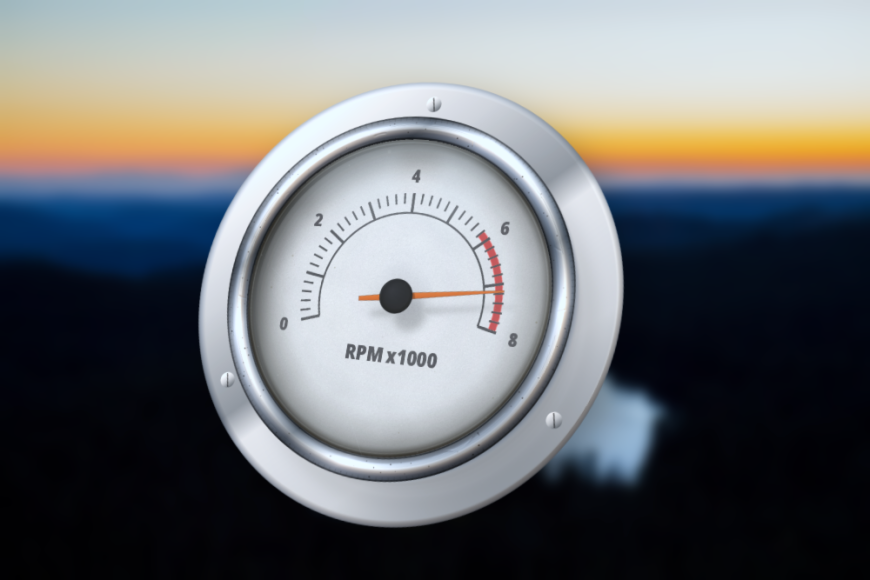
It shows 7200 rpm
